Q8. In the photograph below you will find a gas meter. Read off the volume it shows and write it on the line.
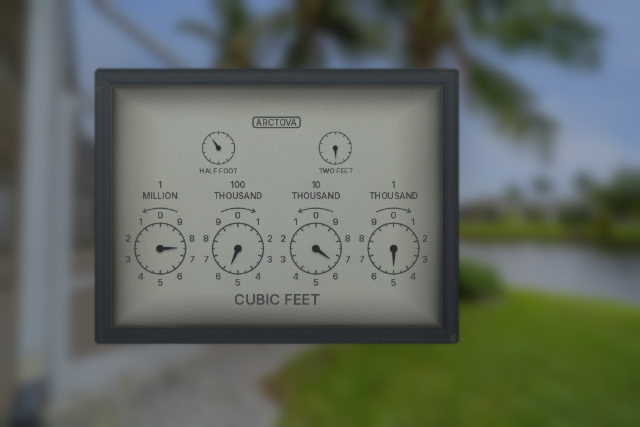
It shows 756500 ft³
